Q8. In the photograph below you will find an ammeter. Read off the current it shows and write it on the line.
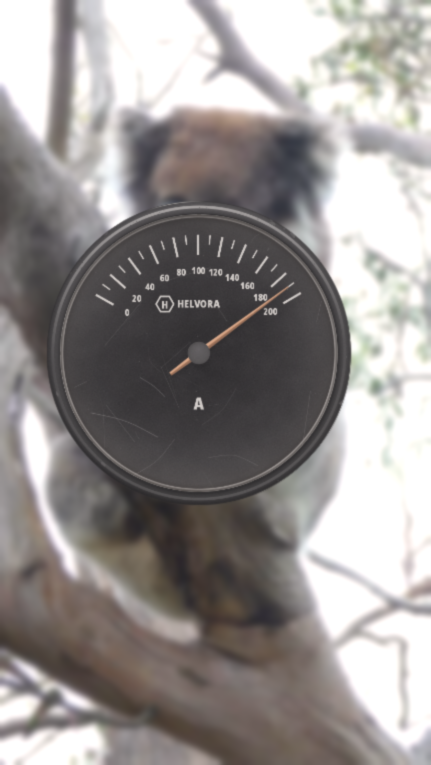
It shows 190 A
